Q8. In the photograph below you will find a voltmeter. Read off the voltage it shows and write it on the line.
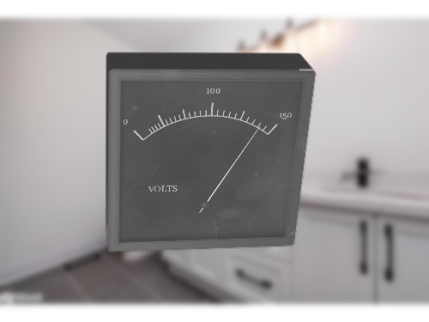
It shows 140 V
